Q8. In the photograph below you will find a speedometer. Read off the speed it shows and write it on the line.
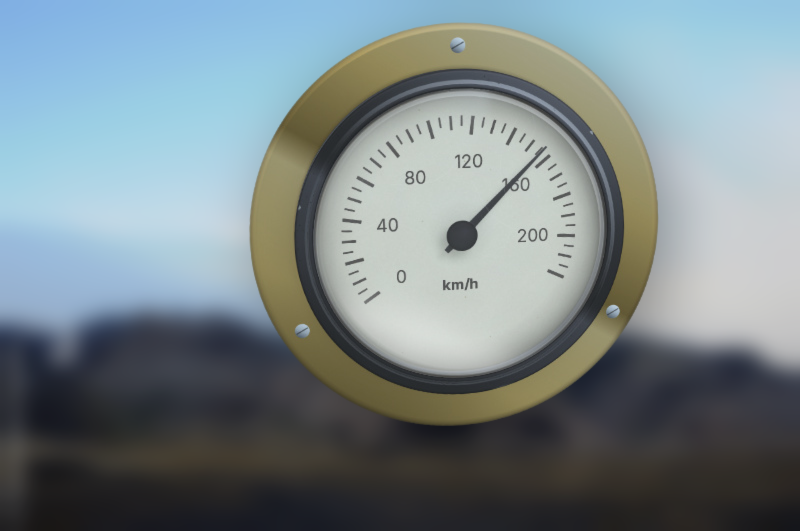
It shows 155 km/h
